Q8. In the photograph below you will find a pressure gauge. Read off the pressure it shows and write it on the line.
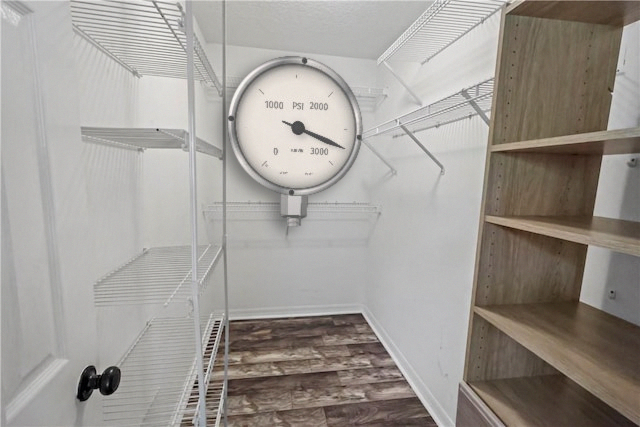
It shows 2750 psi
